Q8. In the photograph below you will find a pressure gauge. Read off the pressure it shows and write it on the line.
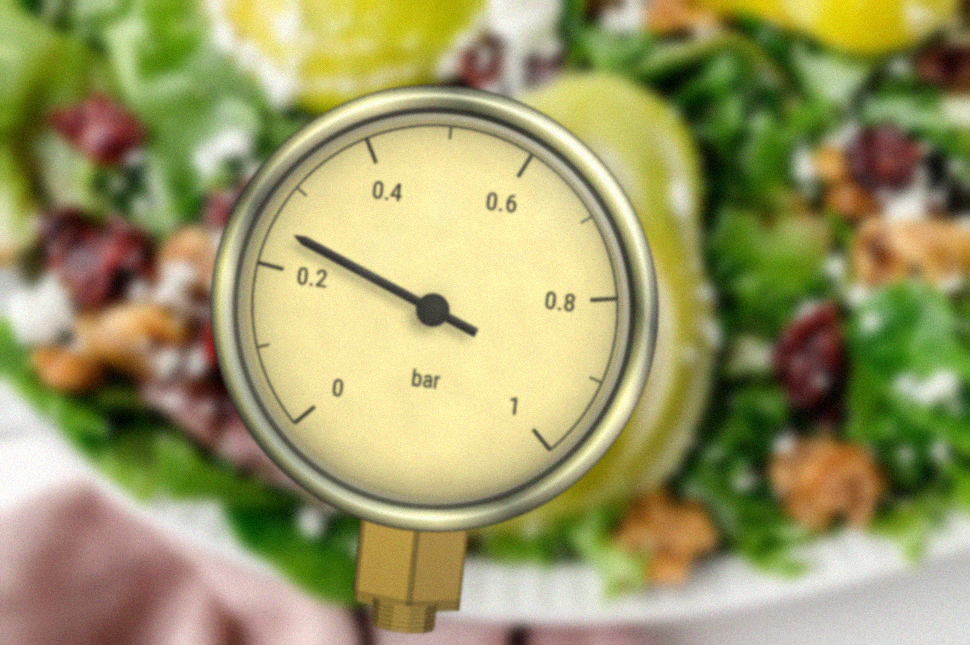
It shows 0.25 bar
